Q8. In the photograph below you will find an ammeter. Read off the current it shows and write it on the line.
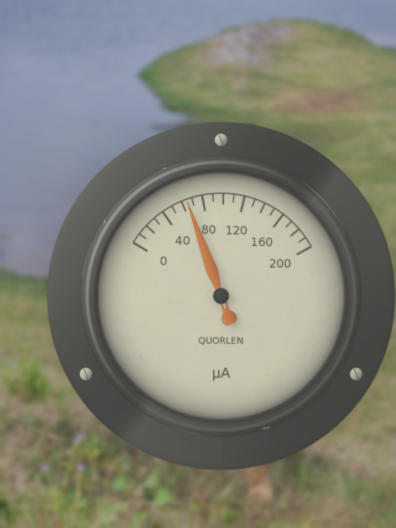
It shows 65 µA
